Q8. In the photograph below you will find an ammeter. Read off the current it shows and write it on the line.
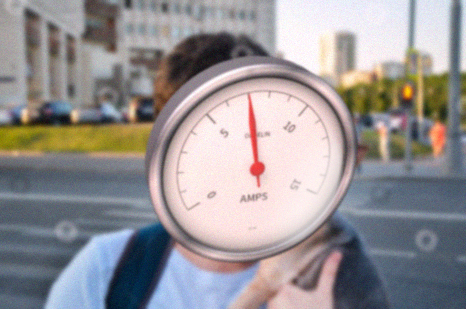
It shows 7 A
